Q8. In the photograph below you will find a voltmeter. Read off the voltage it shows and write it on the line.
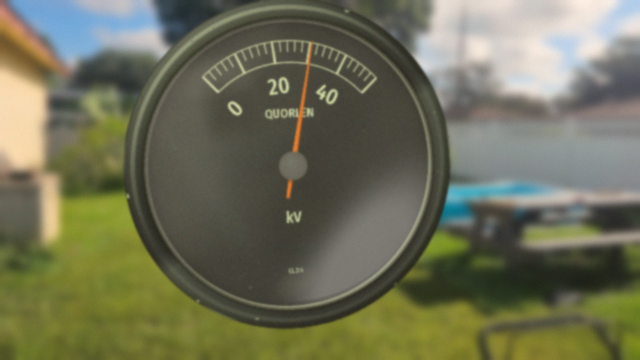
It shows 30 kV
